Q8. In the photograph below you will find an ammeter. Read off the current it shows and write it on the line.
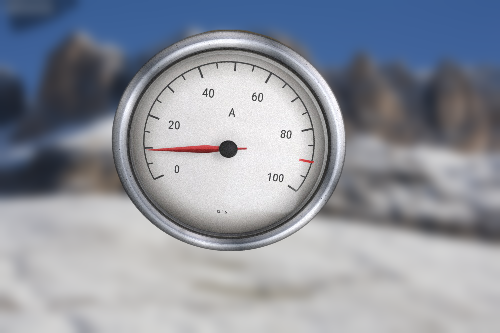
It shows 10 A
